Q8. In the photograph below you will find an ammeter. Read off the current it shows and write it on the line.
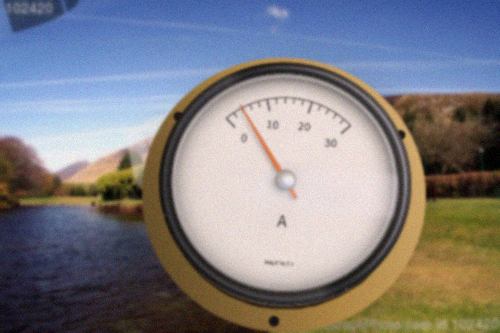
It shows 4 A
